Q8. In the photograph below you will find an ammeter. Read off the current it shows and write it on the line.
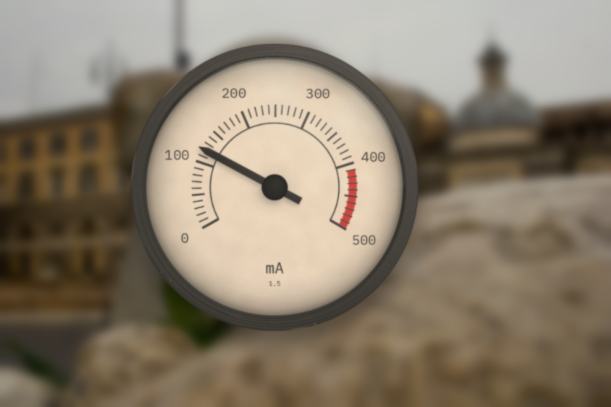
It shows 120 mA
